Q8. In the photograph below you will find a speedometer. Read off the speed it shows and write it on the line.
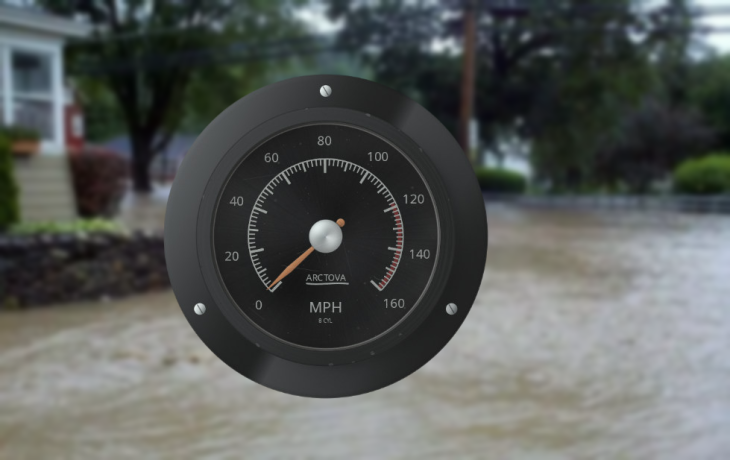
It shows 2 mph
